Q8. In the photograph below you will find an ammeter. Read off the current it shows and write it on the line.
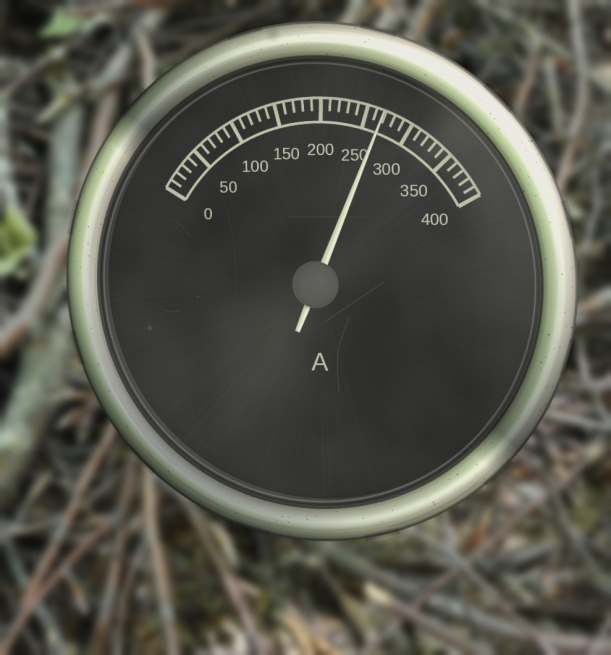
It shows 270 A
